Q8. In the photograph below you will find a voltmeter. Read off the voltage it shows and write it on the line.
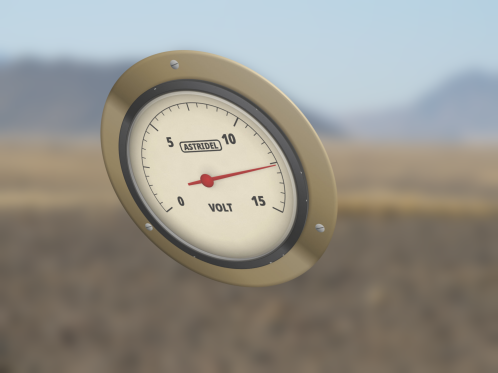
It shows 12.5 V
